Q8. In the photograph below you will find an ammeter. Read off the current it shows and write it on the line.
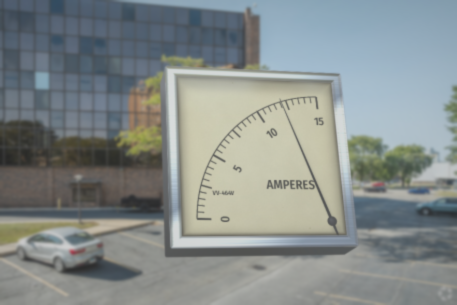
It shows 12 A
